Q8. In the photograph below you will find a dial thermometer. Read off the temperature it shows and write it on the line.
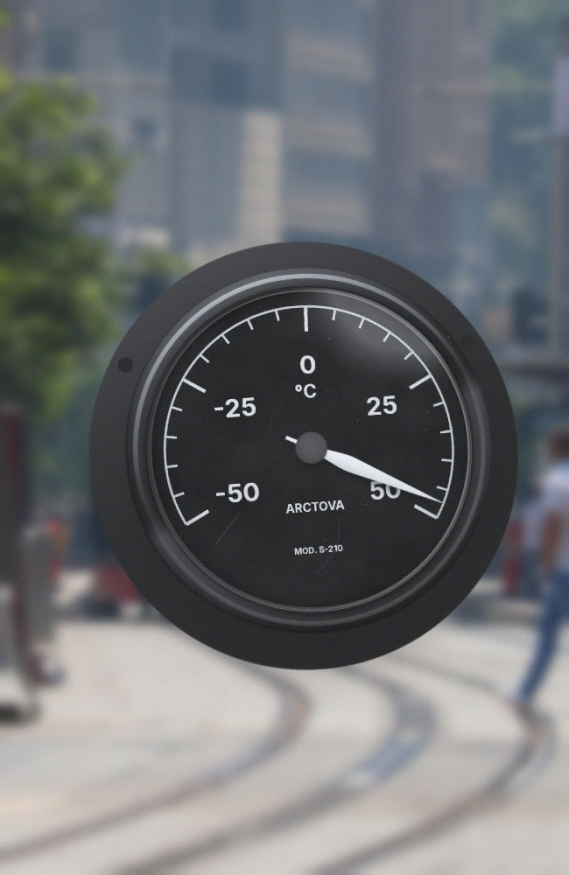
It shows 47.5 °C
